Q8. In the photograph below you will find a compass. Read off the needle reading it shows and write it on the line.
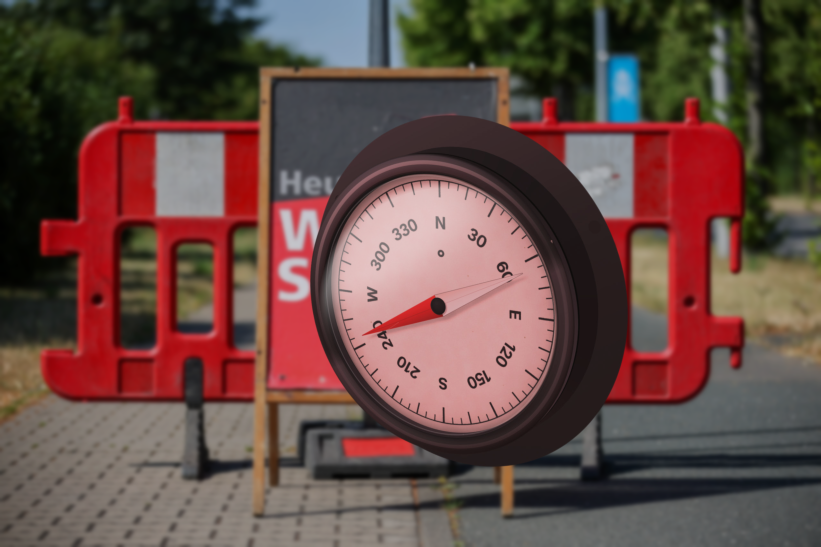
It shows 245 °
